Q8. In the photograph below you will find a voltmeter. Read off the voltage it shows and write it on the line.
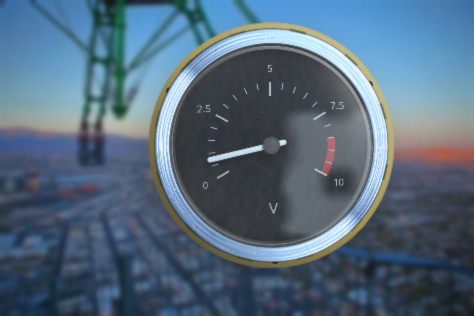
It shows 0.75 V
